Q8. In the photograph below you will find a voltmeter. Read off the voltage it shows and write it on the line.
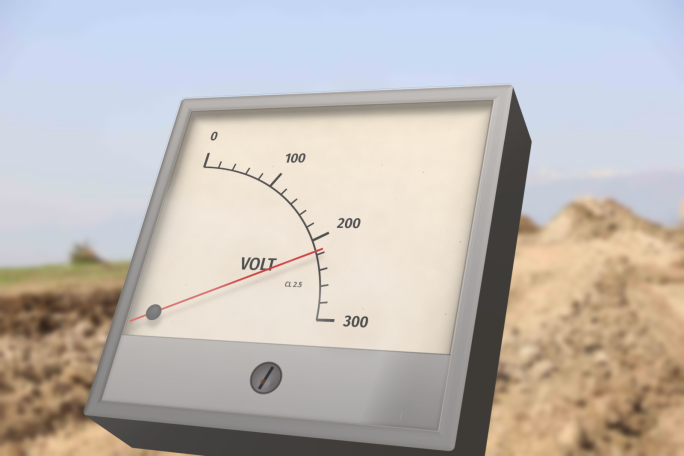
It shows 220 V
